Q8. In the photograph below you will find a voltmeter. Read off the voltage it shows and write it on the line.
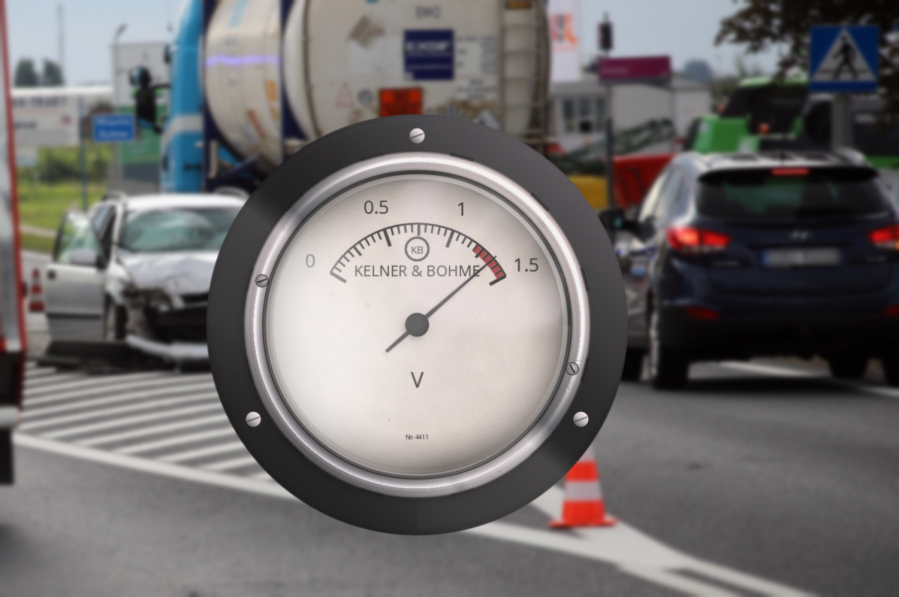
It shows 1.35 V
